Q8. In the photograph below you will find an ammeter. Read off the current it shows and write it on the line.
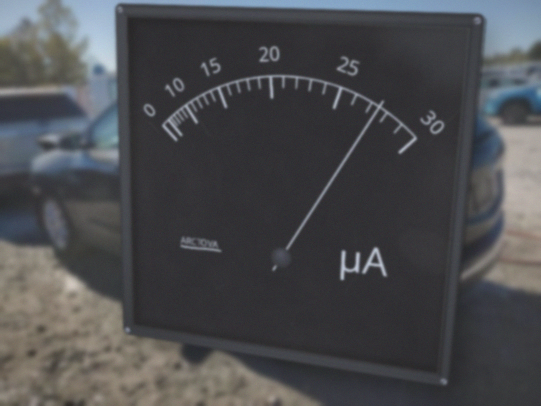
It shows 27.5 µA
